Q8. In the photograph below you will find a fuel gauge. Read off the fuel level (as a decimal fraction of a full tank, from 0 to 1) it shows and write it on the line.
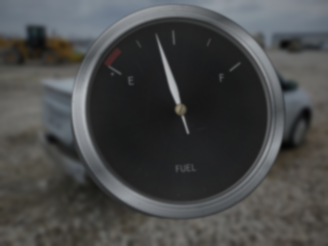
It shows 0.375
